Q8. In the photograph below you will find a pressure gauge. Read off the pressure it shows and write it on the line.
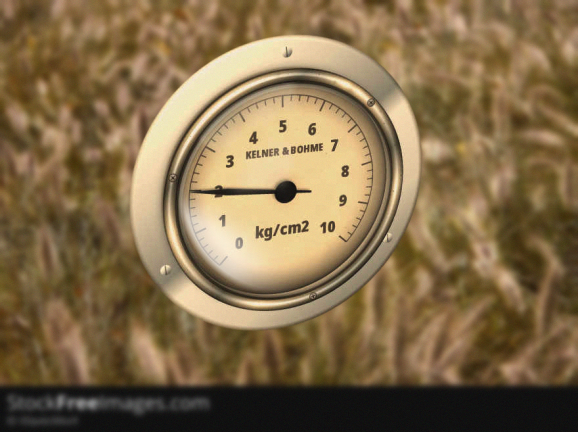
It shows 2 kg/cm²
